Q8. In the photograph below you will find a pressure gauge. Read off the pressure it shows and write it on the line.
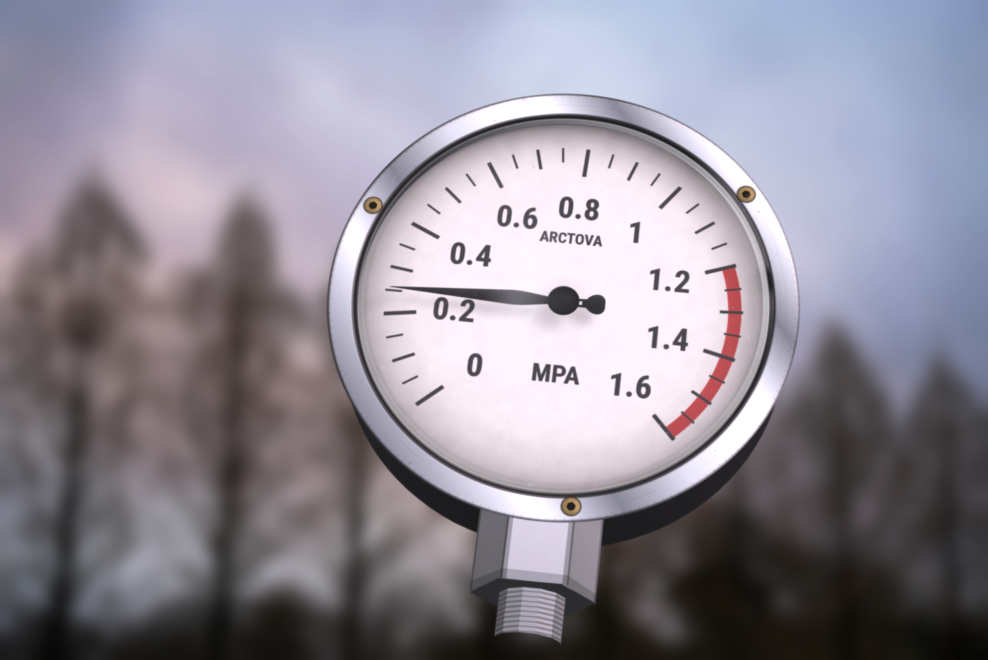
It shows 0.25 MPa
